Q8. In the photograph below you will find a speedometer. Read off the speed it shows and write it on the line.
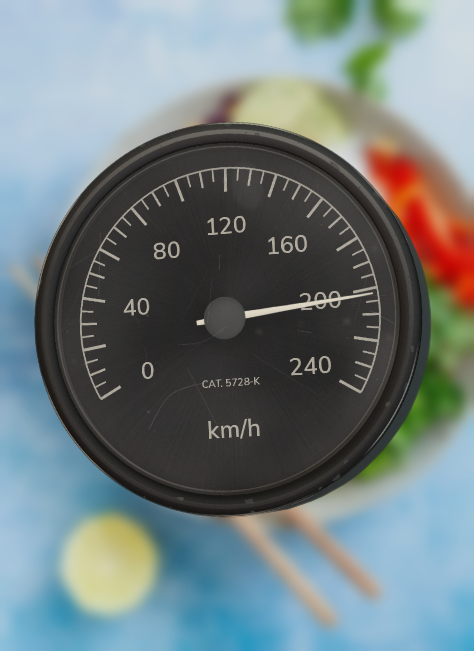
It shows 202.5 km/h
